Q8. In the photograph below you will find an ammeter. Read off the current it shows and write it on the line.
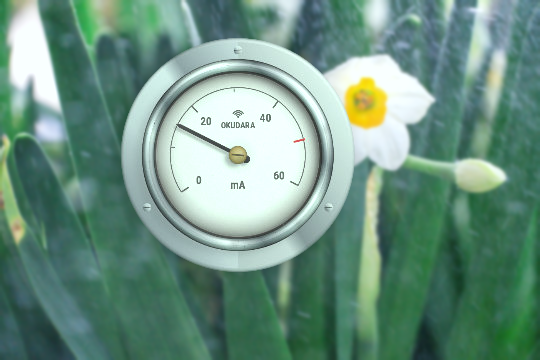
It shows 15 mA
